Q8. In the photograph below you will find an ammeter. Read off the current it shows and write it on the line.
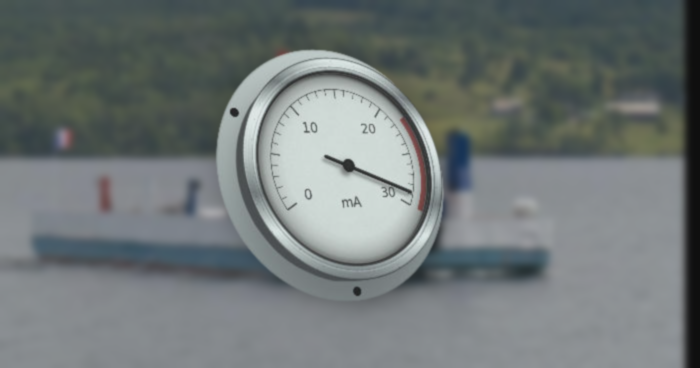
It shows 29 mA
